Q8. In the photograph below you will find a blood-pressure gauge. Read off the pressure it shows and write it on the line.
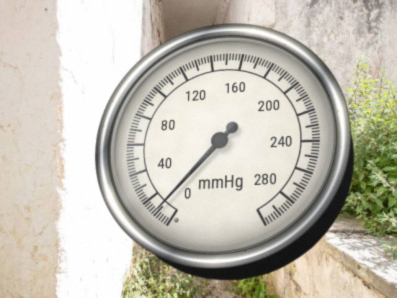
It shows 10 mmHg
